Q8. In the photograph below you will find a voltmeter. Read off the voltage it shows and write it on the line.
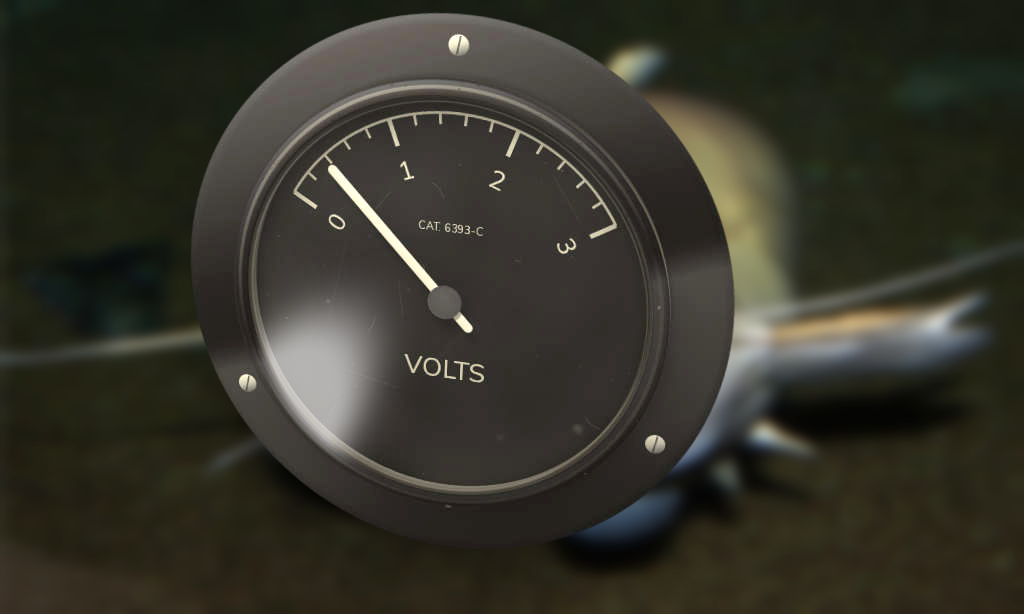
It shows 0.4 V
